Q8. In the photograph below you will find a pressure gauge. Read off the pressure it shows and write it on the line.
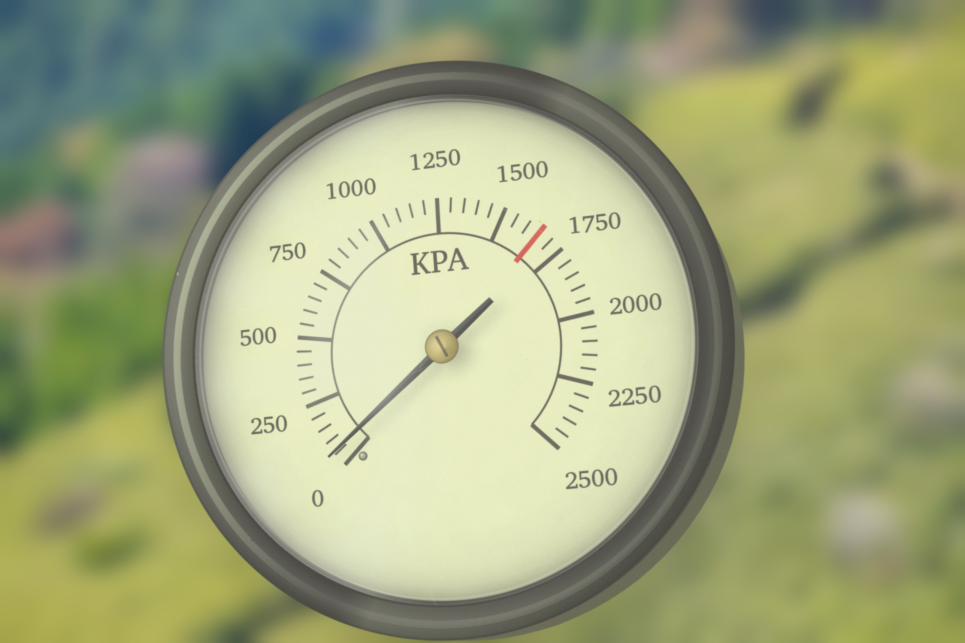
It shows 50 kPa
